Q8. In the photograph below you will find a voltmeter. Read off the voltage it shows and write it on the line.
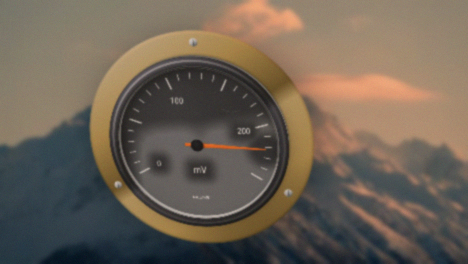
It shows 220 mV
